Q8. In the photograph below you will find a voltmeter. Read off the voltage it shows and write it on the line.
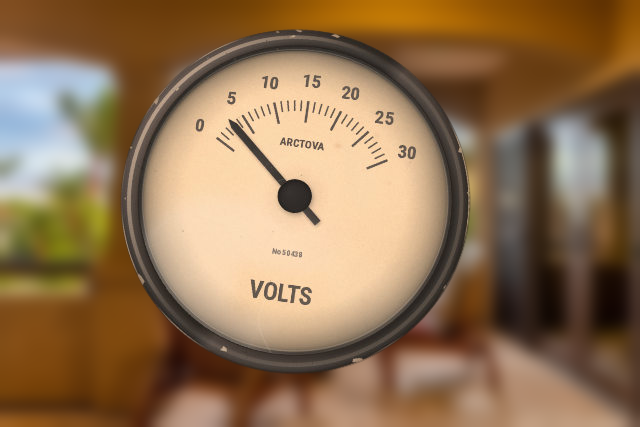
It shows 3 V
